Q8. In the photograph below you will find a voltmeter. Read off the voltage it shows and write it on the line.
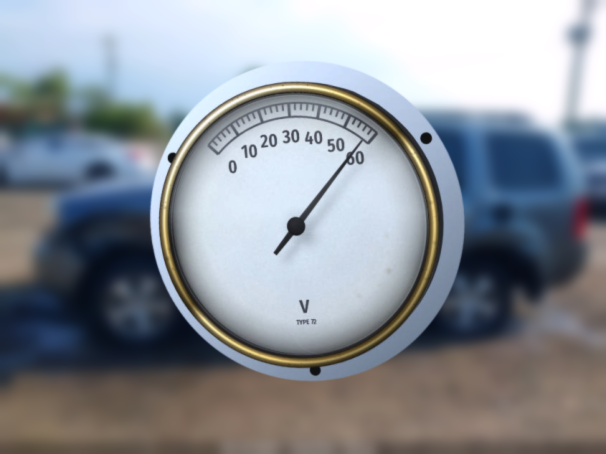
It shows 58 V
